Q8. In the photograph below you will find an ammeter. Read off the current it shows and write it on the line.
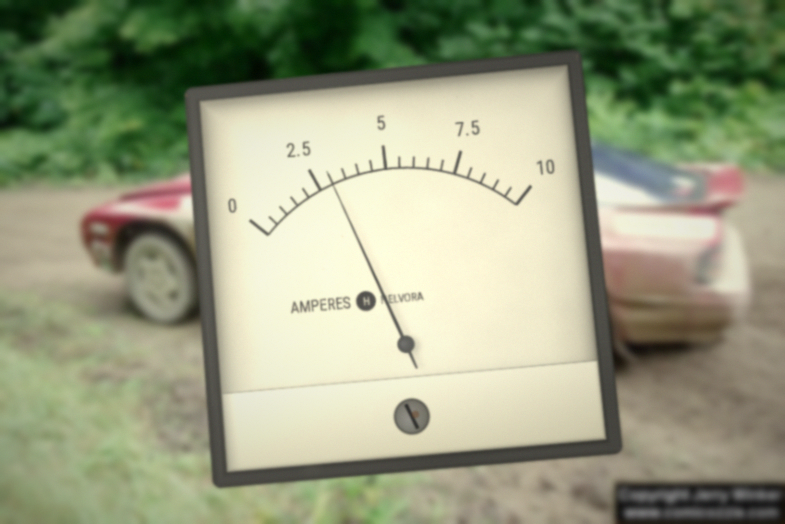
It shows 3 A
